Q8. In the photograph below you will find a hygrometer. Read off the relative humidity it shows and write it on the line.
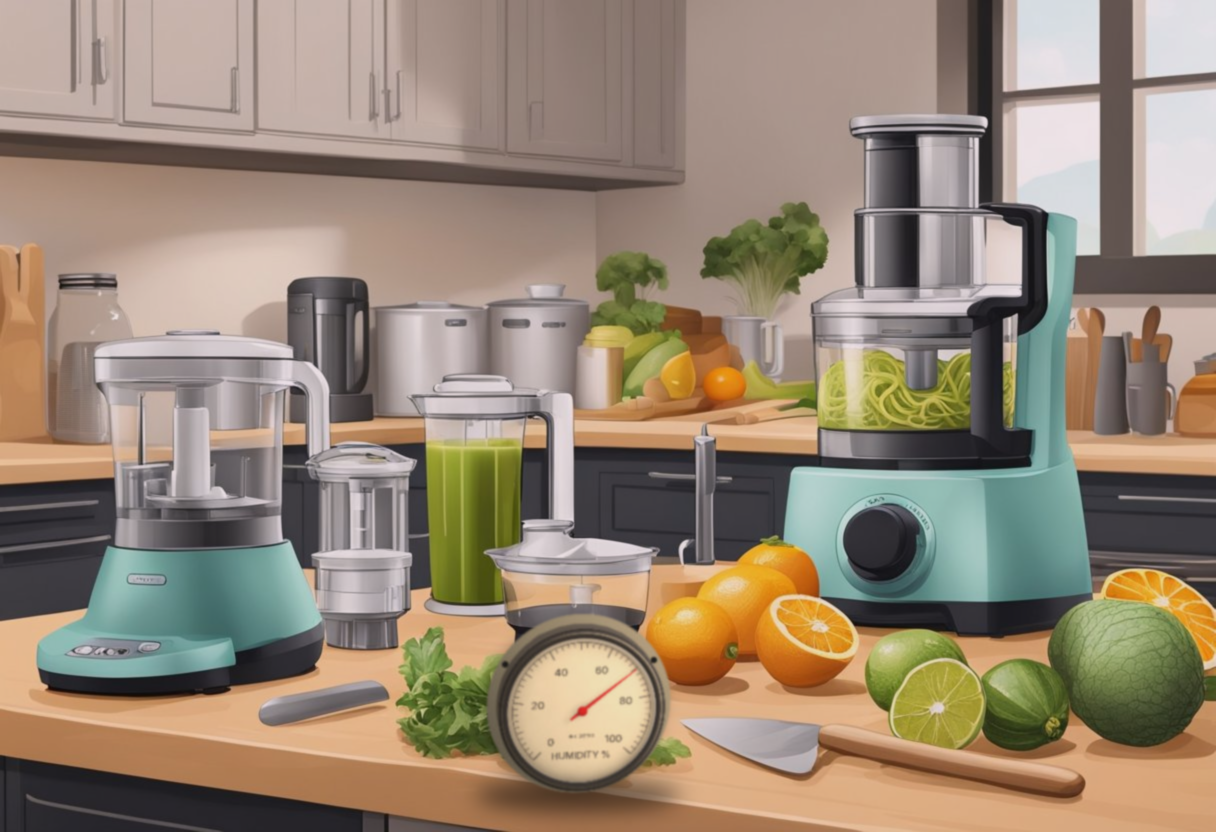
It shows 70 %
